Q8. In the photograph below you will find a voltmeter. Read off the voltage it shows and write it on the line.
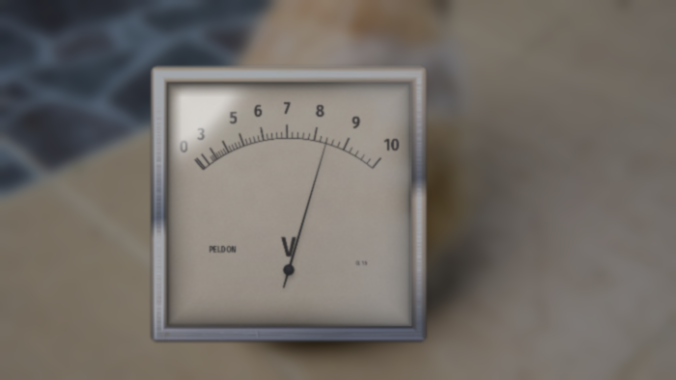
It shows 8.4 V
